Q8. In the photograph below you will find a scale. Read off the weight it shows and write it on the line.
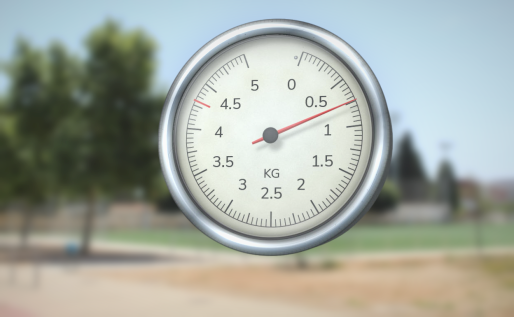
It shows 0.75 kg
